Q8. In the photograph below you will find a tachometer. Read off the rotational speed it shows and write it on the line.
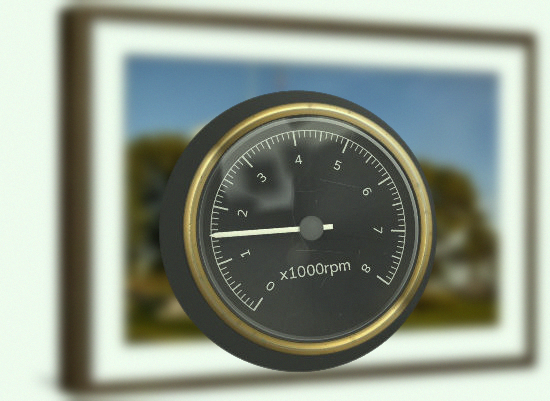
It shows 1500 rpm
